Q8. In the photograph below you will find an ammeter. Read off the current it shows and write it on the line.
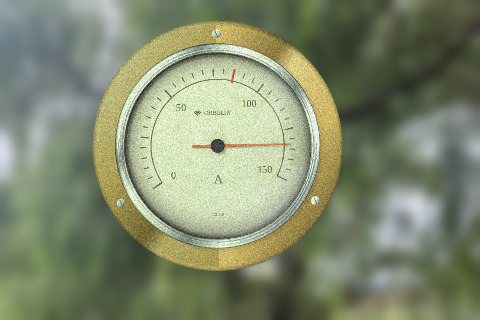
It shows 132.5 A
